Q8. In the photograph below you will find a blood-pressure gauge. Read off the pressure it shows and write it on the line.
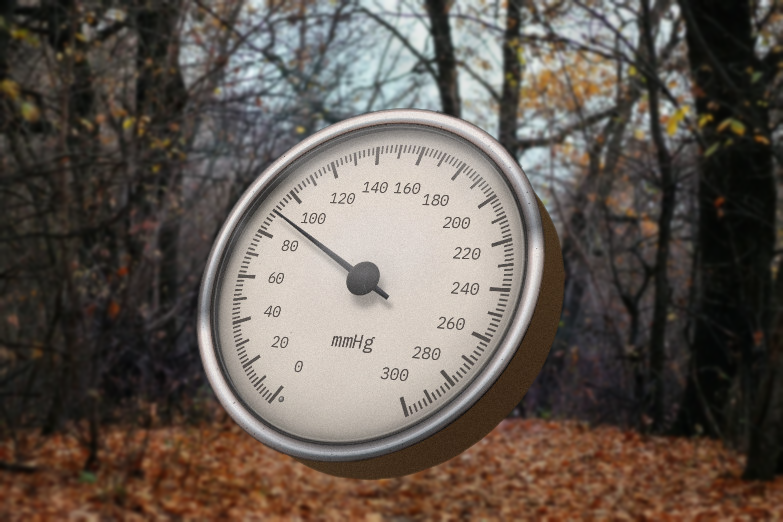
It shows 90 mmHg
